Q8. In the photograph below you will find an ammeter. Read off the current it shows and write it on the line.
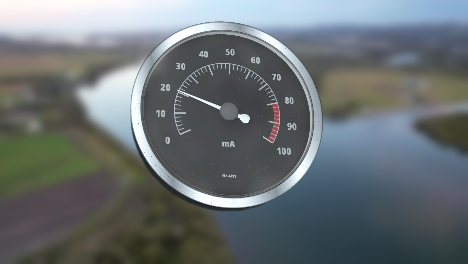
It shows 20 mA
